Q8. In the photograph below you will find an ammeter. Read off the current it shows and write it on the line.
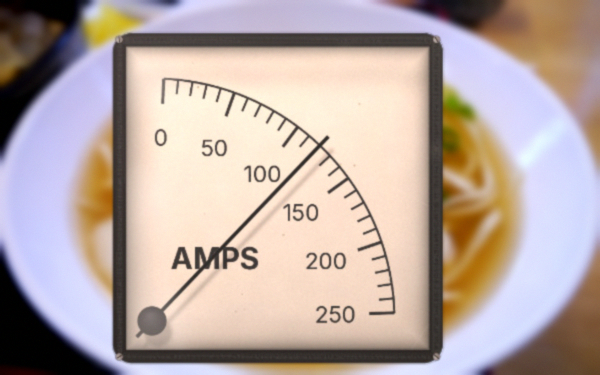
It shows 120 A
